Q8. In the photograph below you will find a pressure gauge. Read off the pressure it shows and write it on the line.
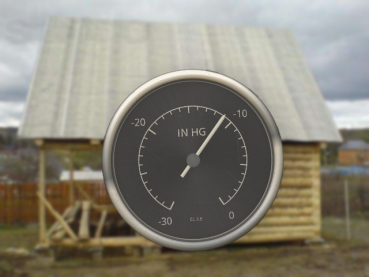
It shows -11 inHg
